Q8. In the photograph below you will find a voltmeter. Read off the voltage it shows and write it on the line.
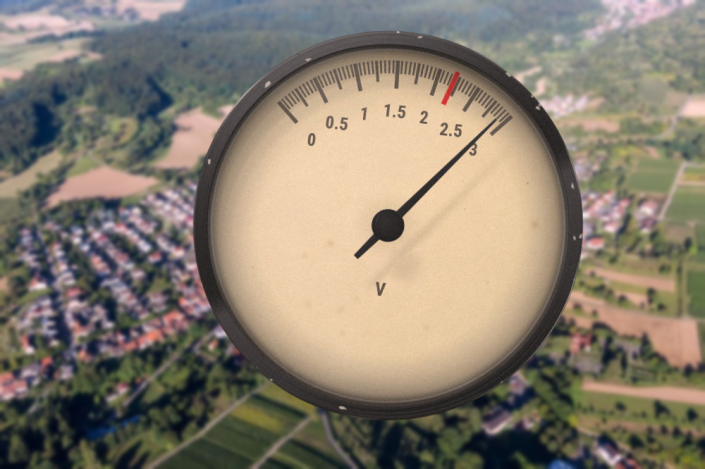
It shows 2.9 V
